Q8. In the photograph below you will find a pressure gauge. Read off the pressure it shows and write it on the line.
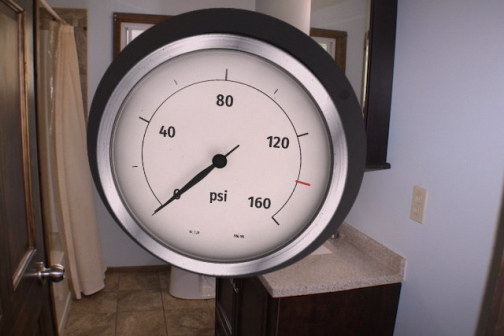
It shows 0 psi
